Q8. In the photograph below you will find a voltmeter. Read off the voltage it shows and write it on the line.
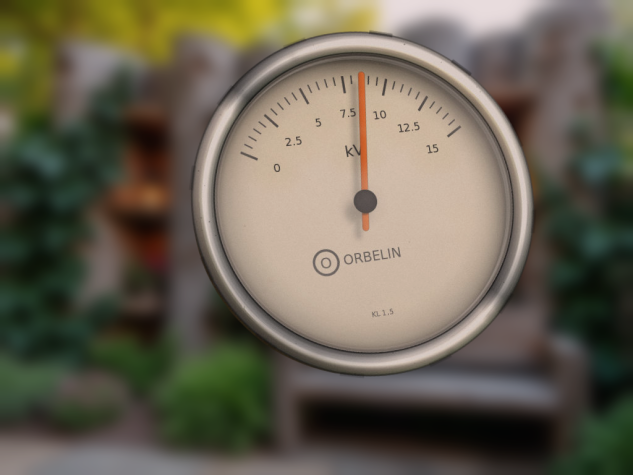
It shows 8.5 kV
